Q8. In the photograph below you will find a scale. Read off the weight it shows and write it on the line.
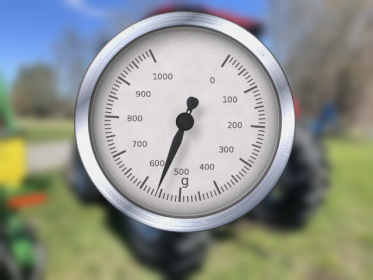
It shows 560 g
